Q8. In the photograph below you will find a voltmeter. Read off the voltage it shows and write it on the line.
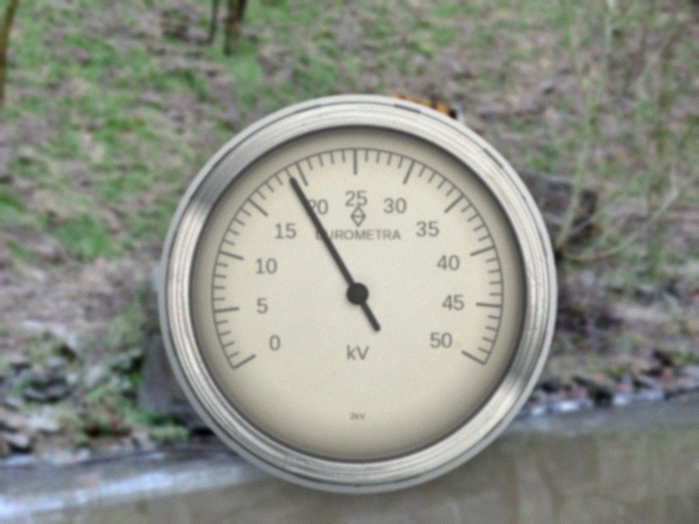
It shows 19 kV
